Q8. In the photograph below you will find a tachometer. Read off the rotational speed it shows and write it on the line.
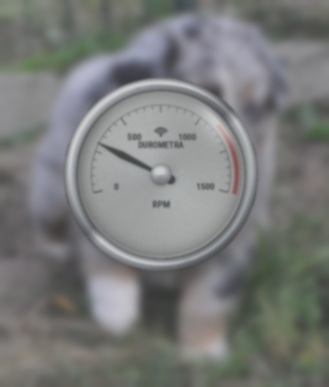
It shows 300 rpm
